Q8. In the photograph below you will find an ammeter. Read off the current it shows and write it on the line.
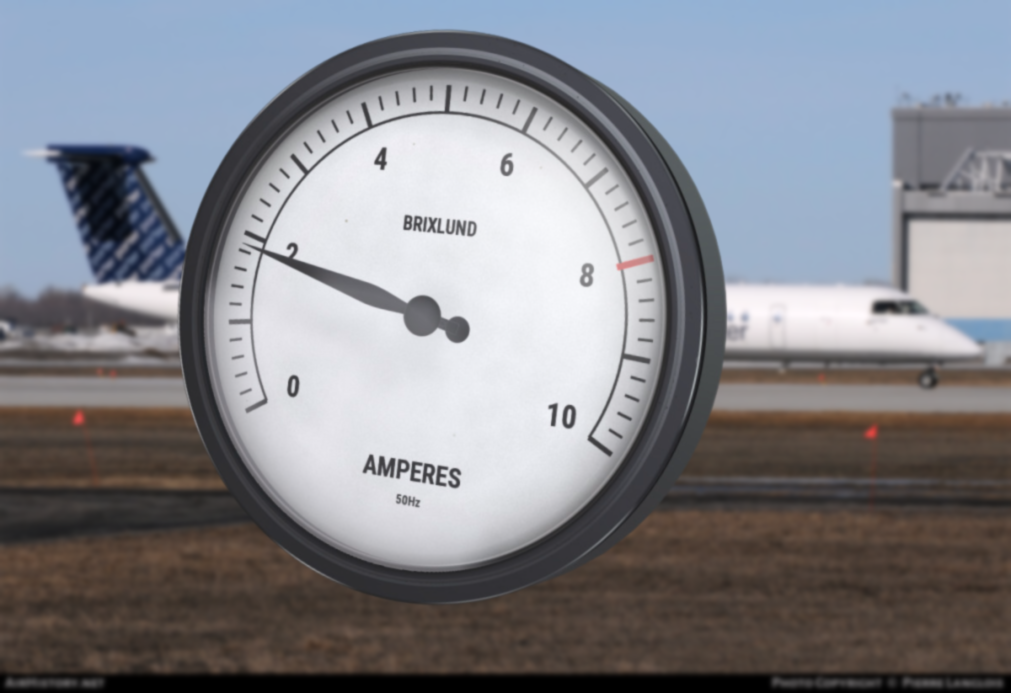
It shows 1.9 A
